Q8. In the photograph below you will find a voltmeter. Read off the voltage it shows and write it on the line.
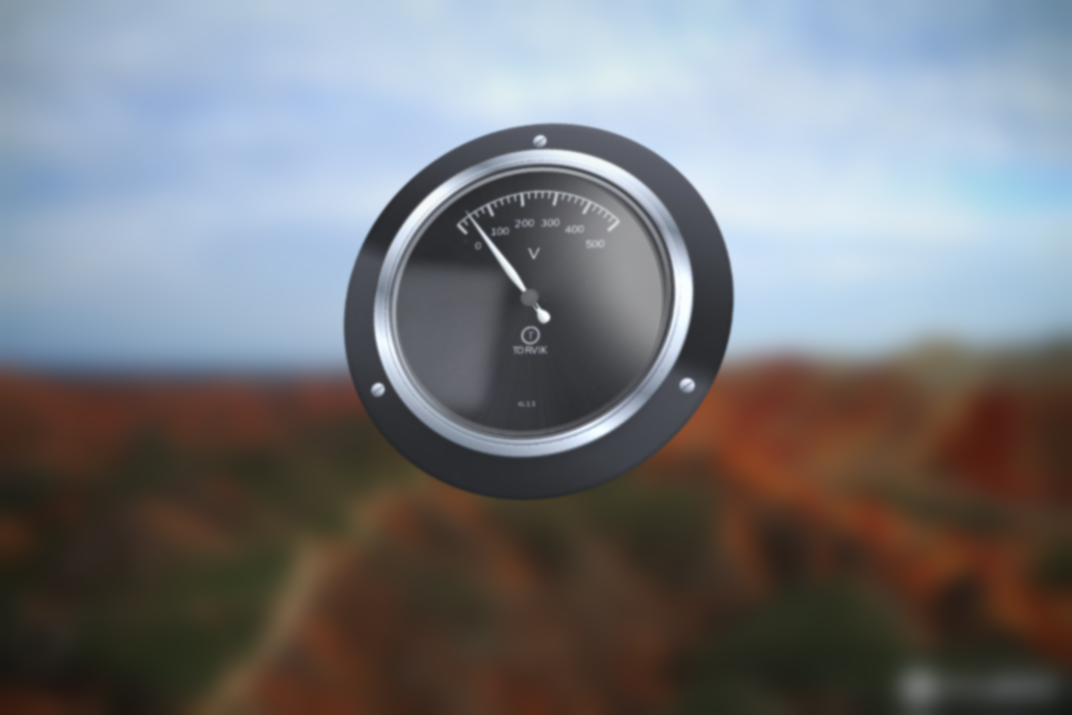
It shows 40 V
